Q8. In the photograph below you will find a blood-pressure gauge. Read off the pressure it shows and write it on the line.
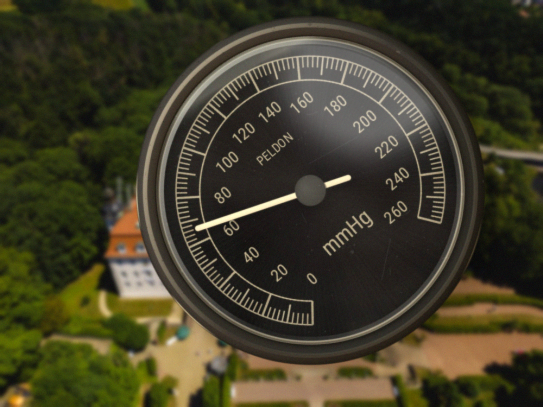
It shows 66 mmHg
